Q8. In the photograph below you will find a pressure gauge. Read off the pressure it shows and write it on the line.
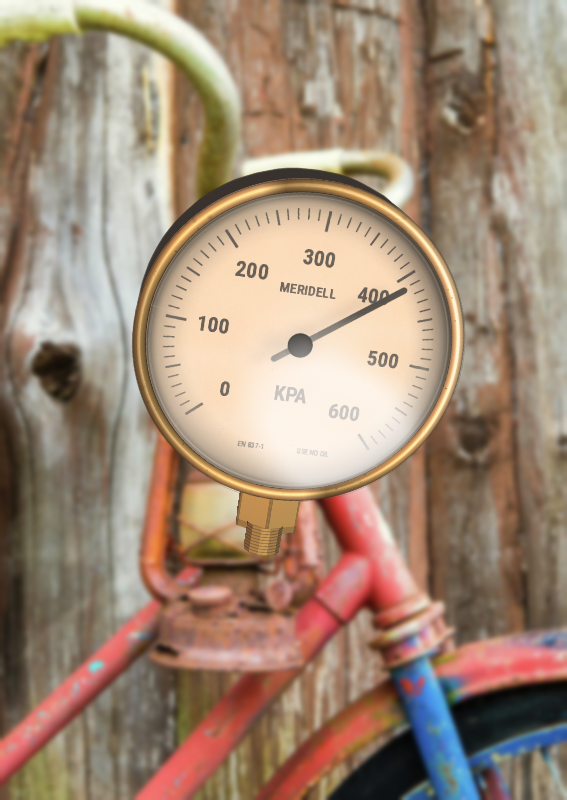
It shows 410 kPa
